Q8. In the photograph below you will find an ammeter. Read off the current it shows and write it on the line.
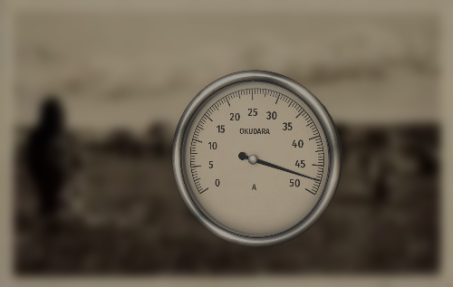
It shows 47.5 A
